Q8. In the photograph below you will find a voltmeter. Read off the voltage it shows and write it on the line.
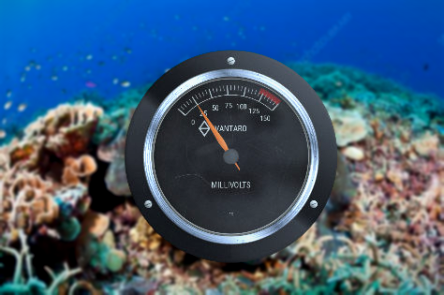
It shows 25 mV
